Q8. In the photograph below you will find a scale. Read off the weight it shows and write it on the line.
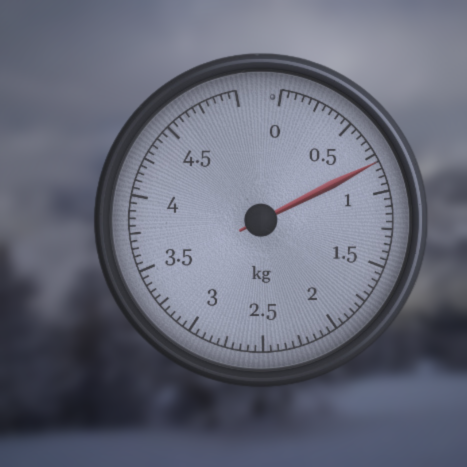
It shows 0.8 kg
